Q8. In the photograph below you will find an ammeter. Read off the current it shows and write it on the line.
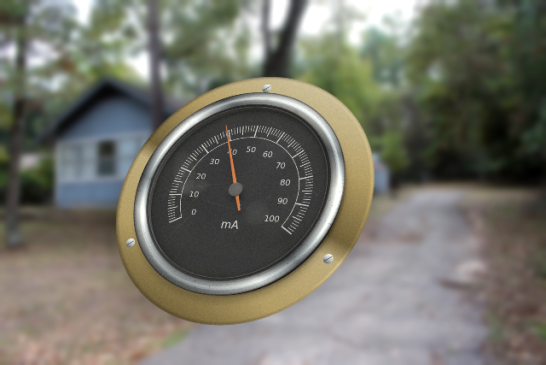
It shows 40 mA
